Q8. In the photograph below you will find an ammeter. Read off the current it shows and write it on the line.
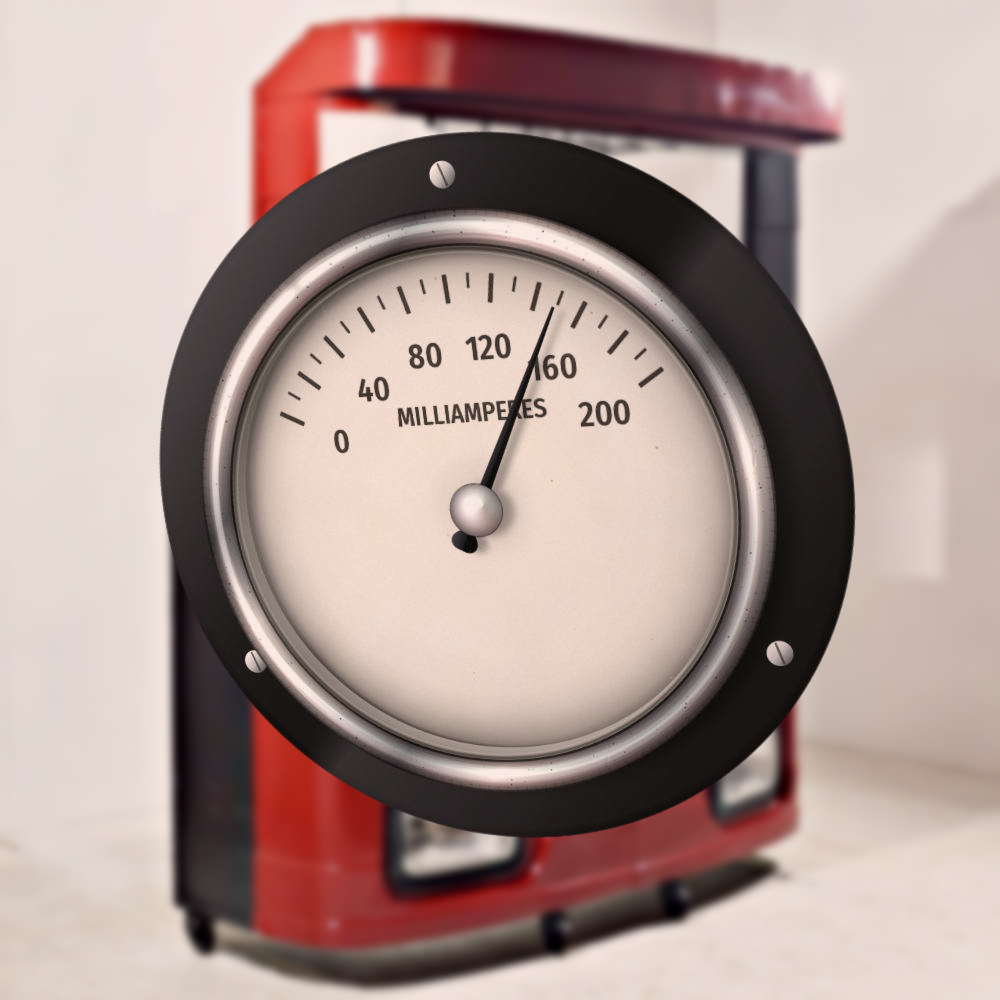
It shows 150 mA
